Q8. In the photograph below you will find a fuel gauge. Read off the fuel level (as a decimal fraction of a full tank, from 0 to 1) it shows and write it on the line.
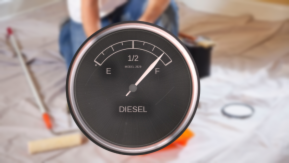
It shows 0.875
